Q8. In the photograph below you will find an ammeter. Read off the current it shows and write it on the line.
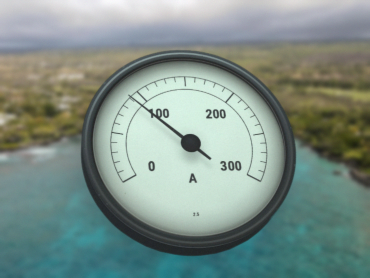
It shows 90 A
